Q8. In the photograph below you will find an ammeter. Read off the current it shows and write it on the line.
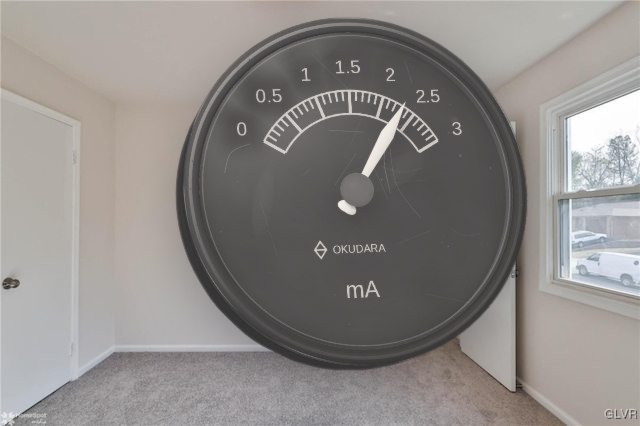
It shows 2.3 mA
